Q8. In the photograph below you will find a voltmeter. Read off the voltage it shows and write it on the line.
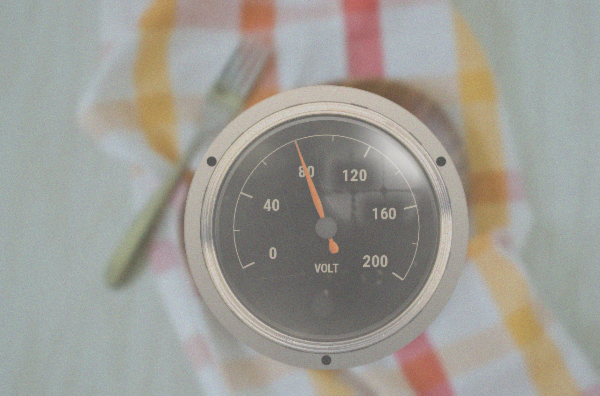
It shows 80 V
